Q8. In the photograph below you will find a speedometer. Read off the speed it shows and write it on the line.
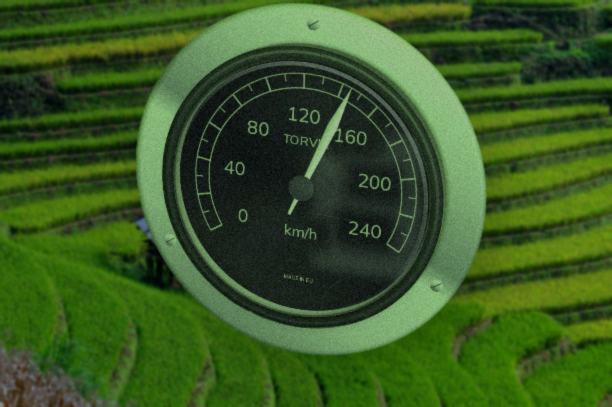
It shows 145 km/h
